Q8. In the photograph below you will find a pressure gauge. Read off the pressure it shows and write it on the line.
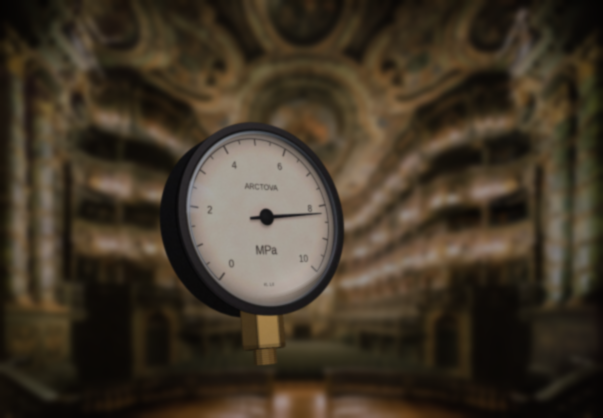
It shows 8.25 MPa
